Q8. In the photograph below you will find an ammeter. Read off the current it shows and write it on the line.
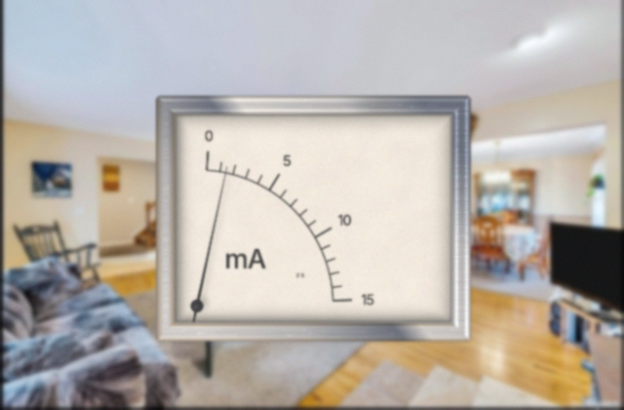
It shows 1.5 mA
